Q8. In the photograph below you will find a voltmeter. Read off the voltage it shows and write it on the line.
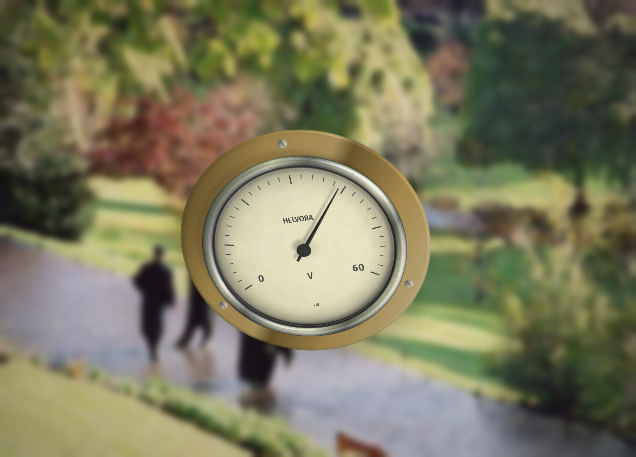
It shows 39 V
